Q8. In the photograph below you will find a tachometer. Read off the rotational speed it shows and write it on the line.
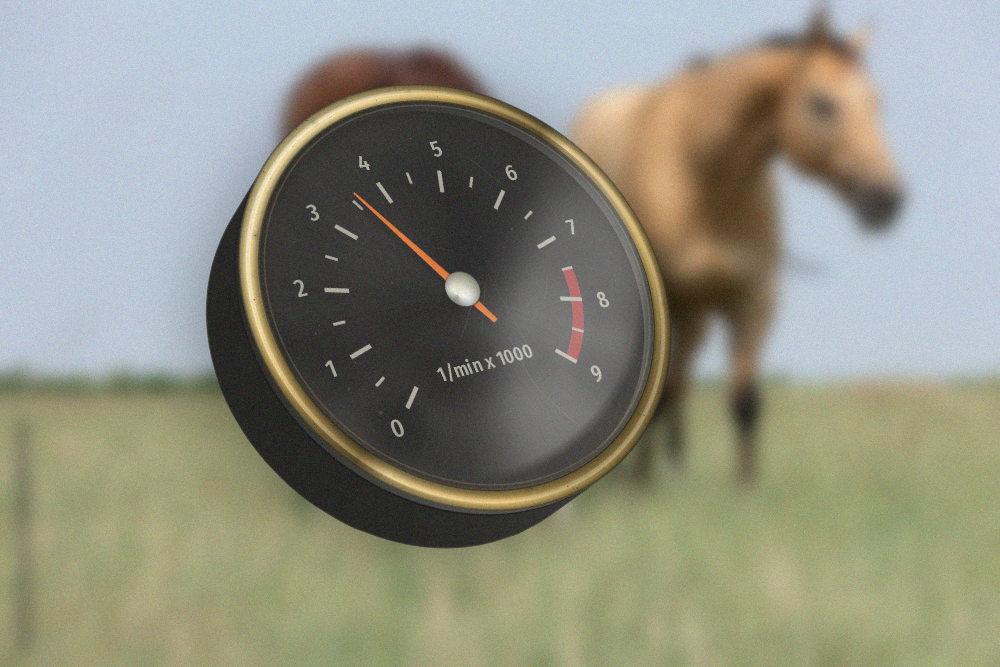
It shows 3500 rpm
